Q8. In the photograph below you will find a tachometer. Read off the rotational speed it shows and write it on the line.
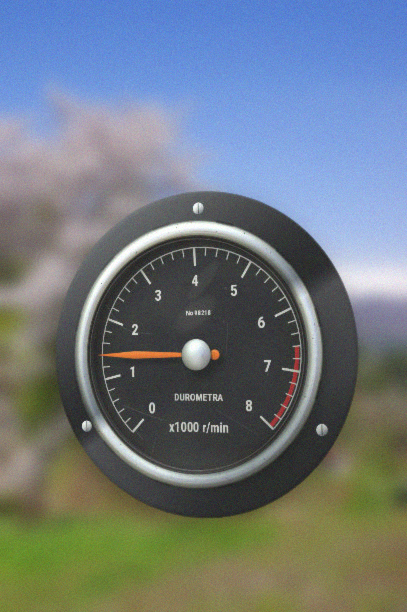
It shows 1400 rpm
